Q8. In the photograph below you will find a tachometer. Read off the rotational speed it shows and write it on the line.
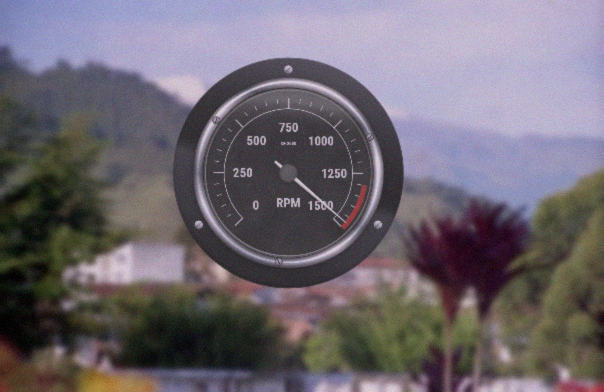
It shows 1475 rpm
